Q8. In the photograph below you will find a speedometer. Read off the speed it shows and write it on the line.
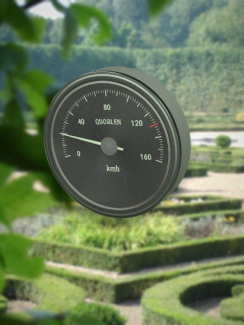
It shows 20 km/h
